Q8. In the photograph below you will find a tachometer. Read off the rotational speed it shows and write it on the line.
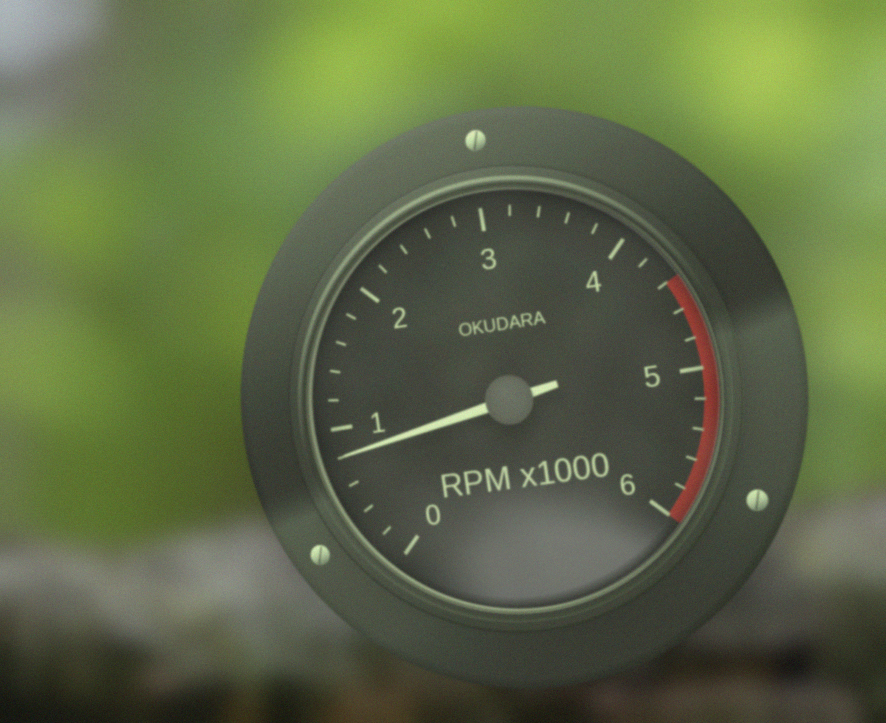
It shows 800 rpm
